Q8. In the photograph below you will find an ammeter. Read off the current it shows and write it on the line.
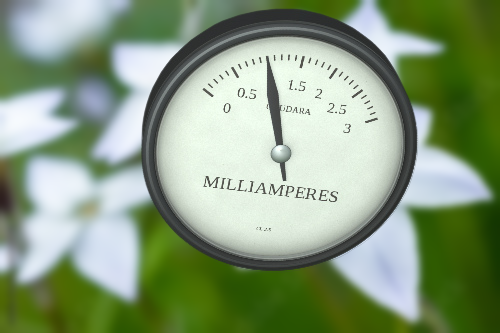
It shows 1 mA
